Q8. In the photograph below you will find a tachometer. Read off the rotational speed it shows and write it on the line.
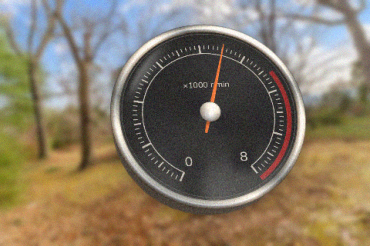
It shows 4500 rpm
